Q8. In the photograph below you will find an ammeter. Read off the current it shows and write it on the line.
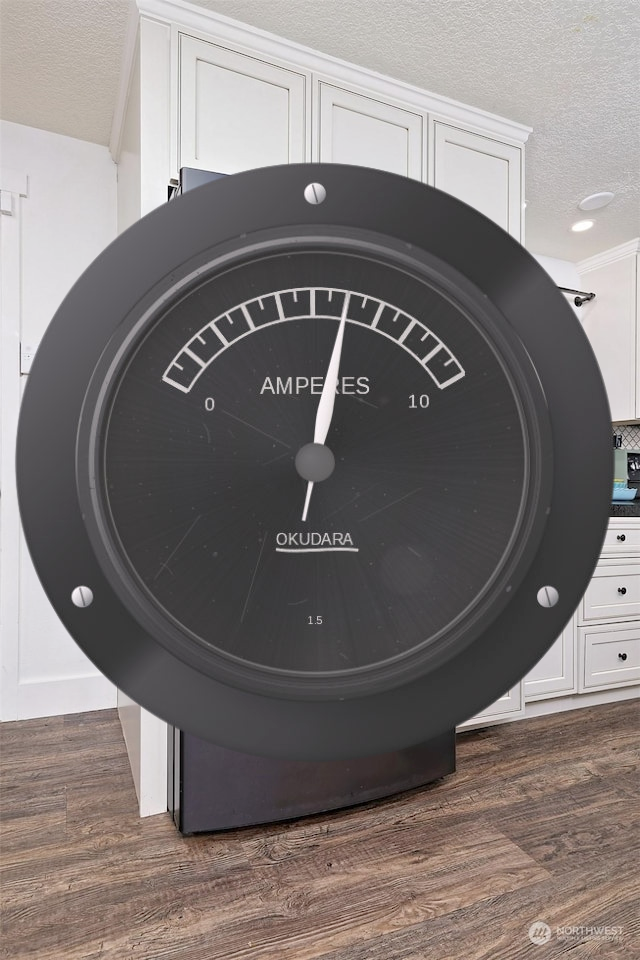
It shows 6 A
